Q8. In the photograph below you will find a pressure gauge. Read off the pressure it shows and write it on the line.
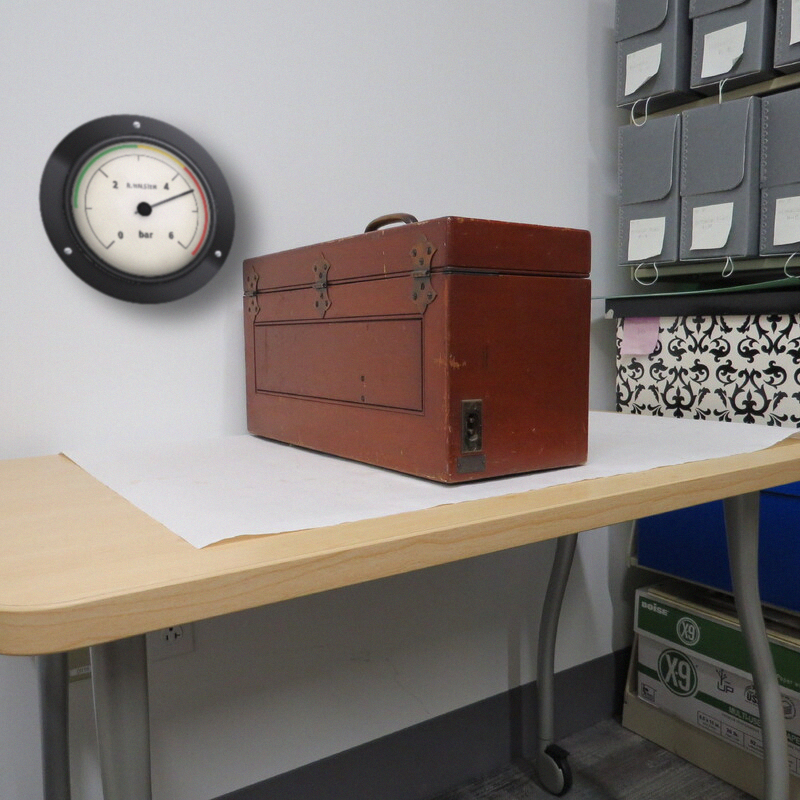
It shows 4.5 bar
